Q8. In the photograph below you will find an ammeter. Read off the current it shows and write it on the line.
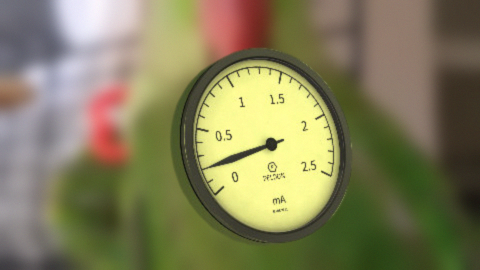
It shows 0.2 mA
